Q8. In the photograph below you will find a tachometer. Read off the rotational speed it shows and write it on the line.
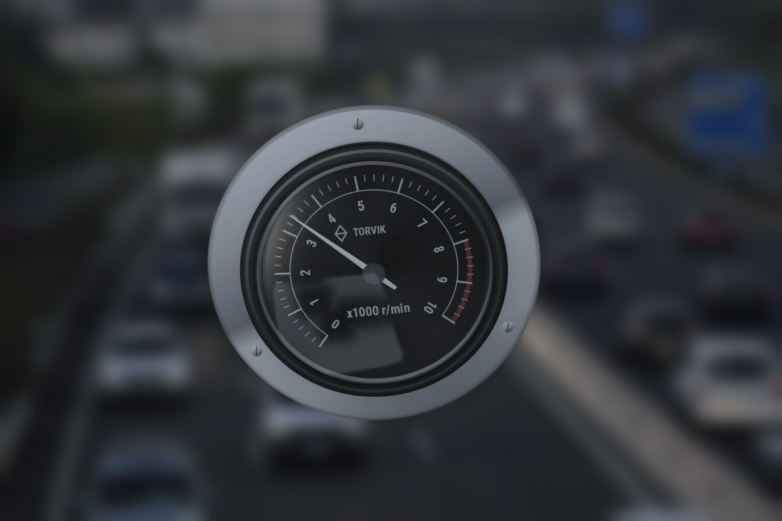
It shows 3400 rpm
